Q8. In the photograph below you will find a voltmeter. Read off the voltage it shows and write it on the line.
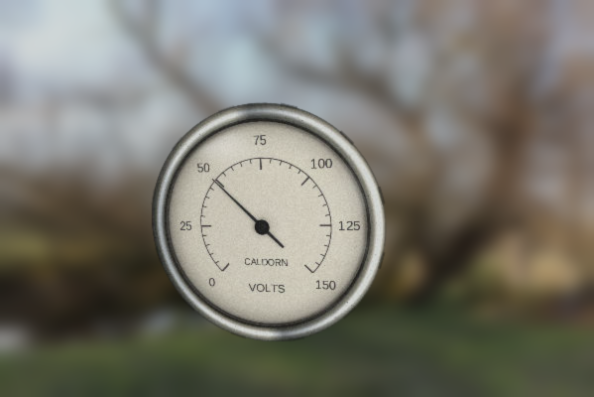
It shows 50 V
